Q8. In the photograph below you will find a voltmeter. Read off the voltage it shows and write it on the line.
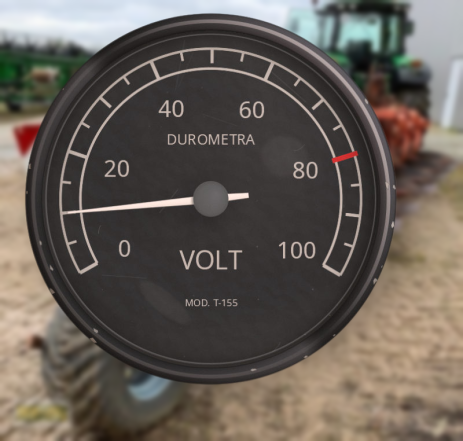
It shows 10 V
